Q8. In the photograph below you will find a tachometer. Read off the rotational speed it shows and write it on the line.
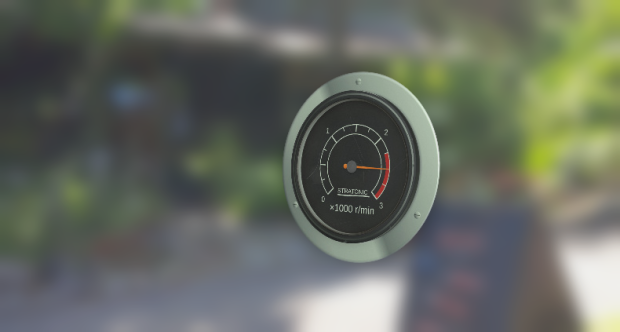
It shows 2500 rpm
